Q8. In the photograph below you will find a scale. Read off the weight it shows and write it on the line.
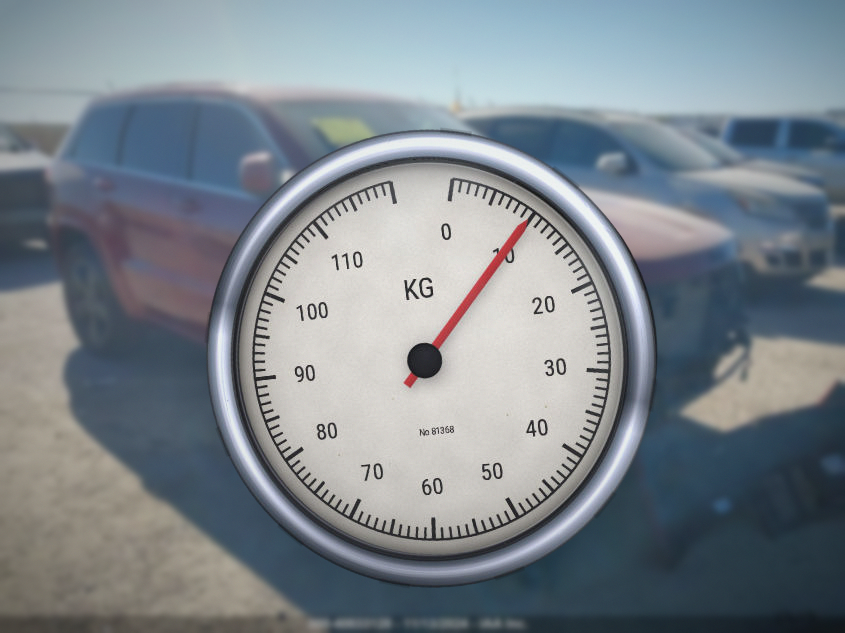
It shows 10 kg
